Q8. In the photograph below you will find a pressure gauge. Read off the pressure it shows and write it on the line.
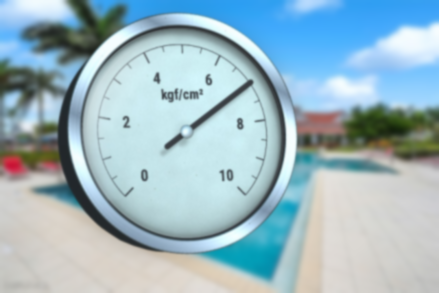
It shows 7 kg/cm²
